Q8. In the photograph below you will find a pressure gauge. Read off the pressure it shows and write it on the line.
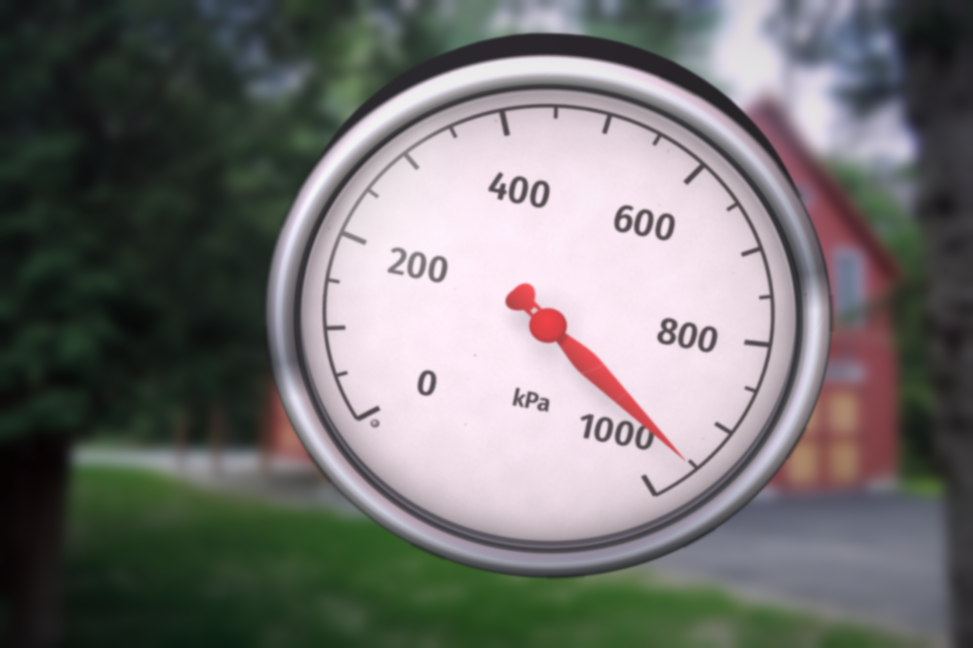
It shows 950 kPa
